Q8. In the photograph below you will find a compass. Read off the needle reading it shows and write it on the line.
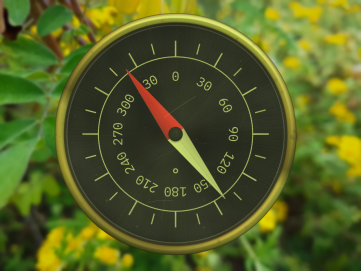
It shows 322.5 °
